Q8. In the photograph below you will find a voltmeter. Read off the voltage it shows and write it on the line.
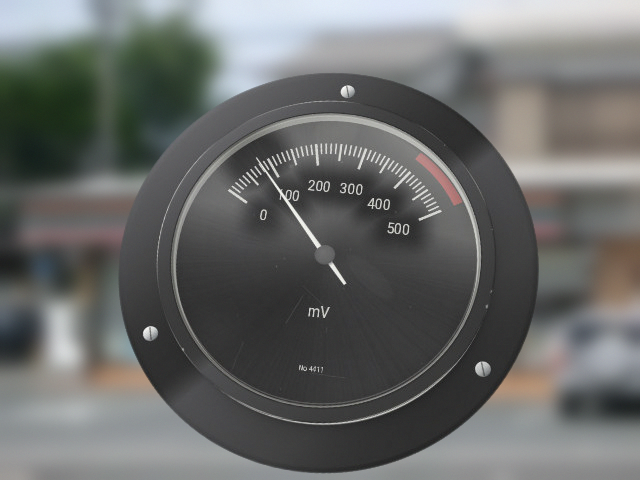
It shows 80 mV
